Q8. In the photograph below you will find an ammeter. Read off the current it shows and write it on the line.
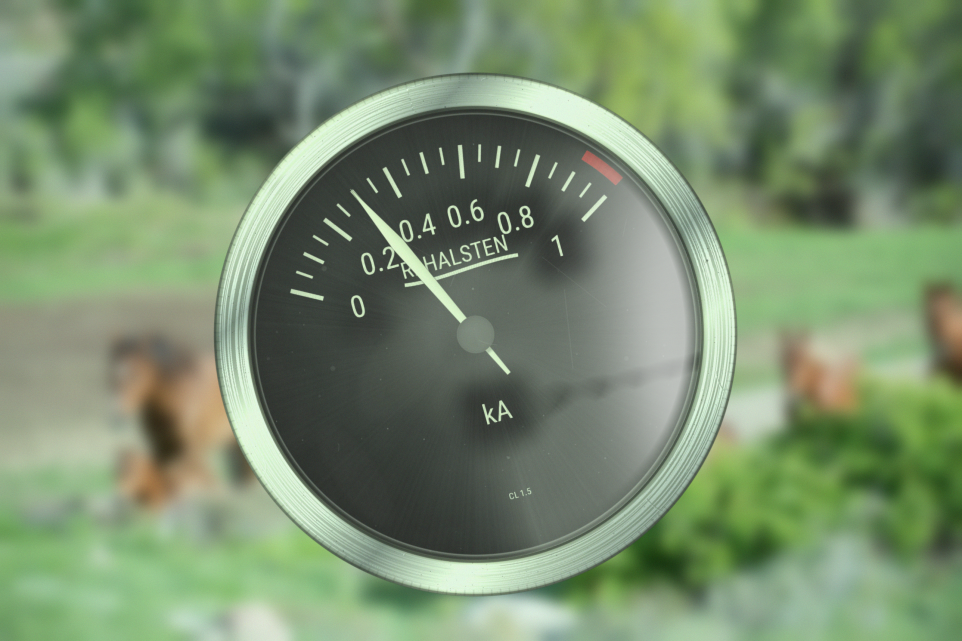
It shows 0.3 kA
